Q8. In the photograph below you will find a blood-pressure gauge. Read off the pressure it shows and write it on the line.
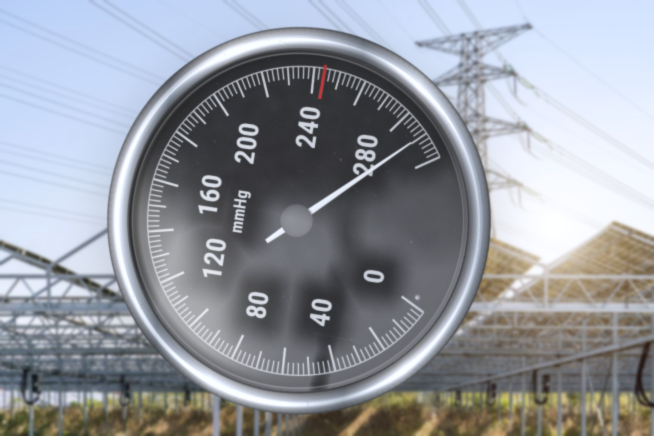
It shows 290 mmHg
